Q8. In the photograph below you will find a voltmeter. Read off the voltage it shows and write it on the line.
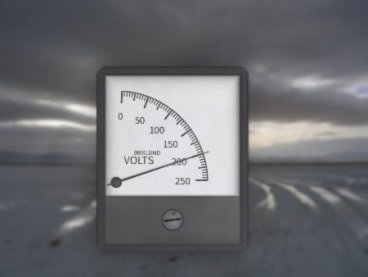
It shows 200 V
